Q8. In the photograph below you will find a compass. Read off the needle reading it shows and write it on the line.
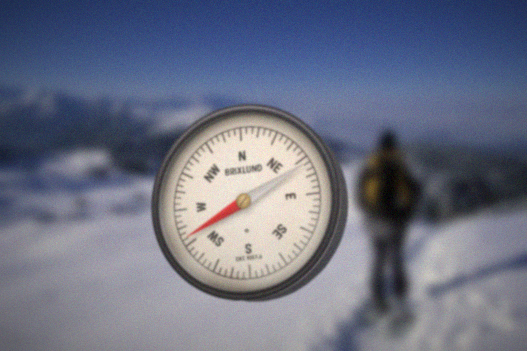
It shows 245 °
